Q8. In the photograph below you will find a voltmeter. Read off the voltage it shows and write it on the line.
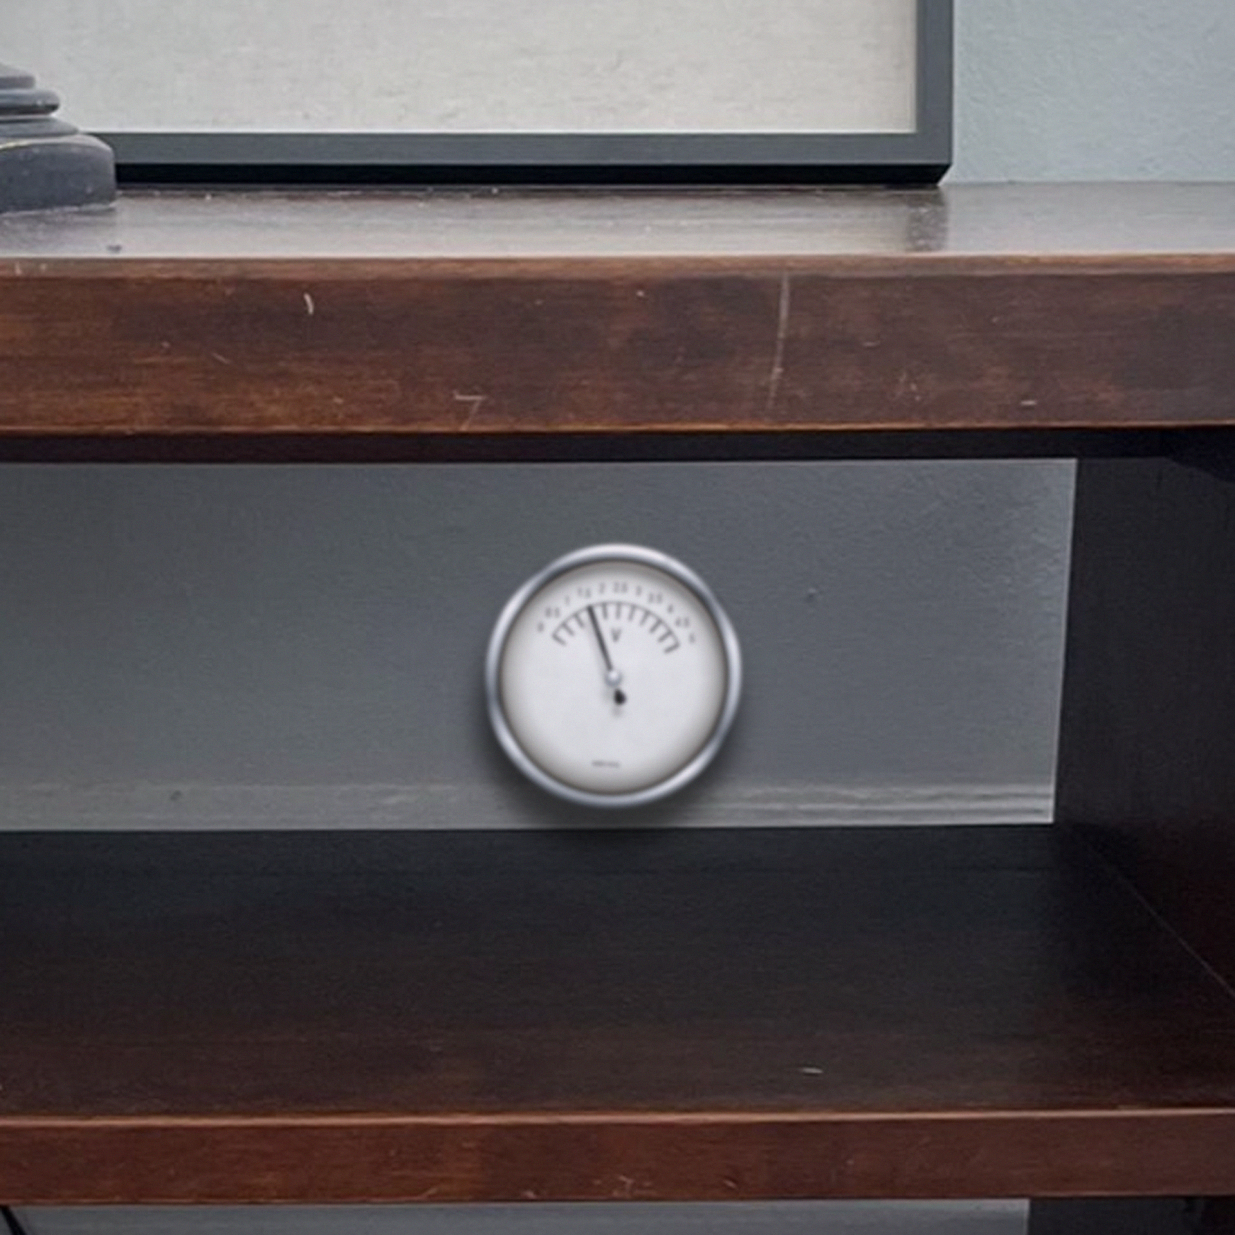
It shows 1.5 V
